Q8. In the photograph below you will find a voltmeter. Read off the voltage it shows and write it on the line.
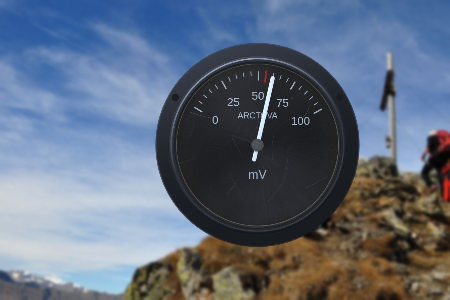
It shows 60 mV
